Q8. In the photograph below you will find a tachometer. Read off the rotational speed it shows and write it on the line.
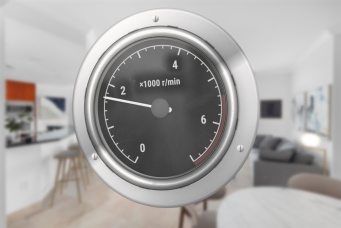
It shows 1700 rpm
